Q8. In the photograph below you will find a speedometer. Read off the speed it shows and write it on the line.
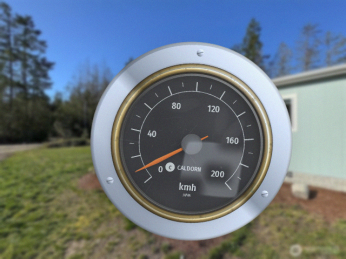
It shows 10 km/h
